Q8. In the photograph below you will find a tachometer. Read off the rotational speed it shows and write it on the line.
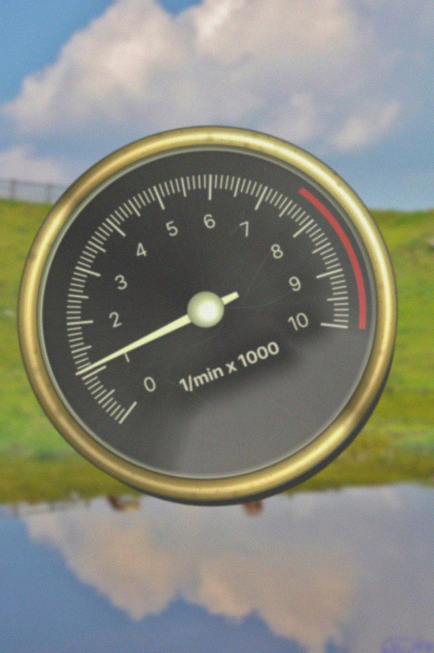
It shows 1100 rpm
